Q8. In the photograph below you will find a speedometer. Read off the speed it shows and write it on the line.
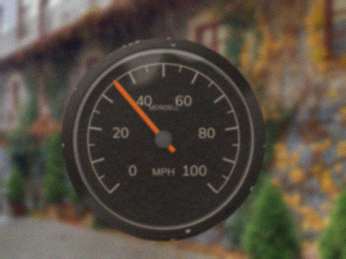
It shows 35 mph
